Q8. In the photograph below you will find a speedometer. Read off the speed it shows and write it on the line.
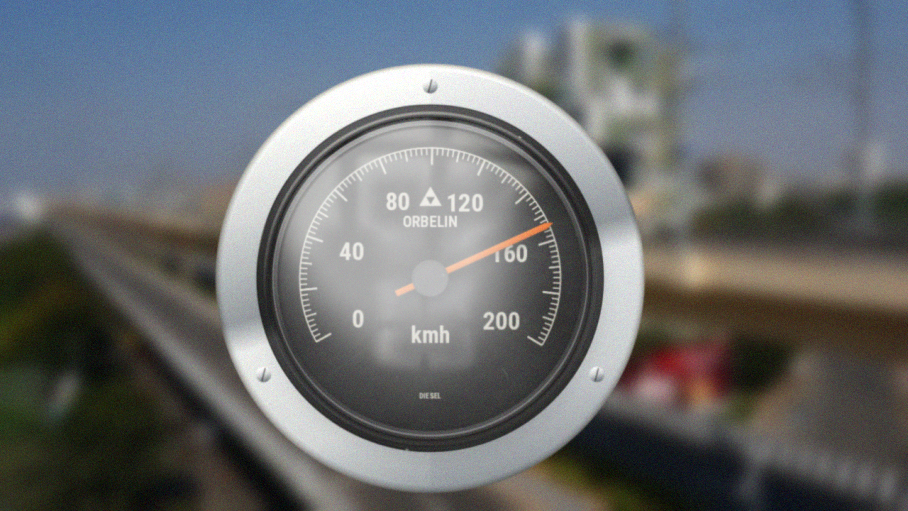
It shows 154 km/h
